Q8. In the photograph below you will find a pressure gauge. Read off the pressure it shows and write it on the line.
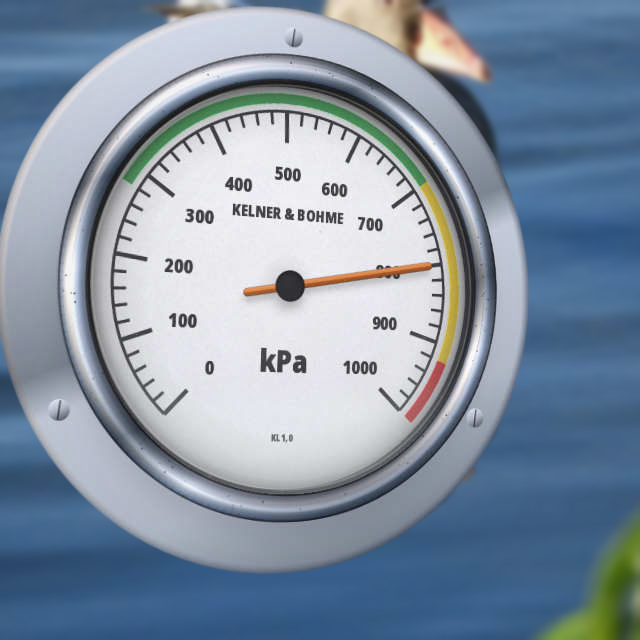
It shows 800 kPa
